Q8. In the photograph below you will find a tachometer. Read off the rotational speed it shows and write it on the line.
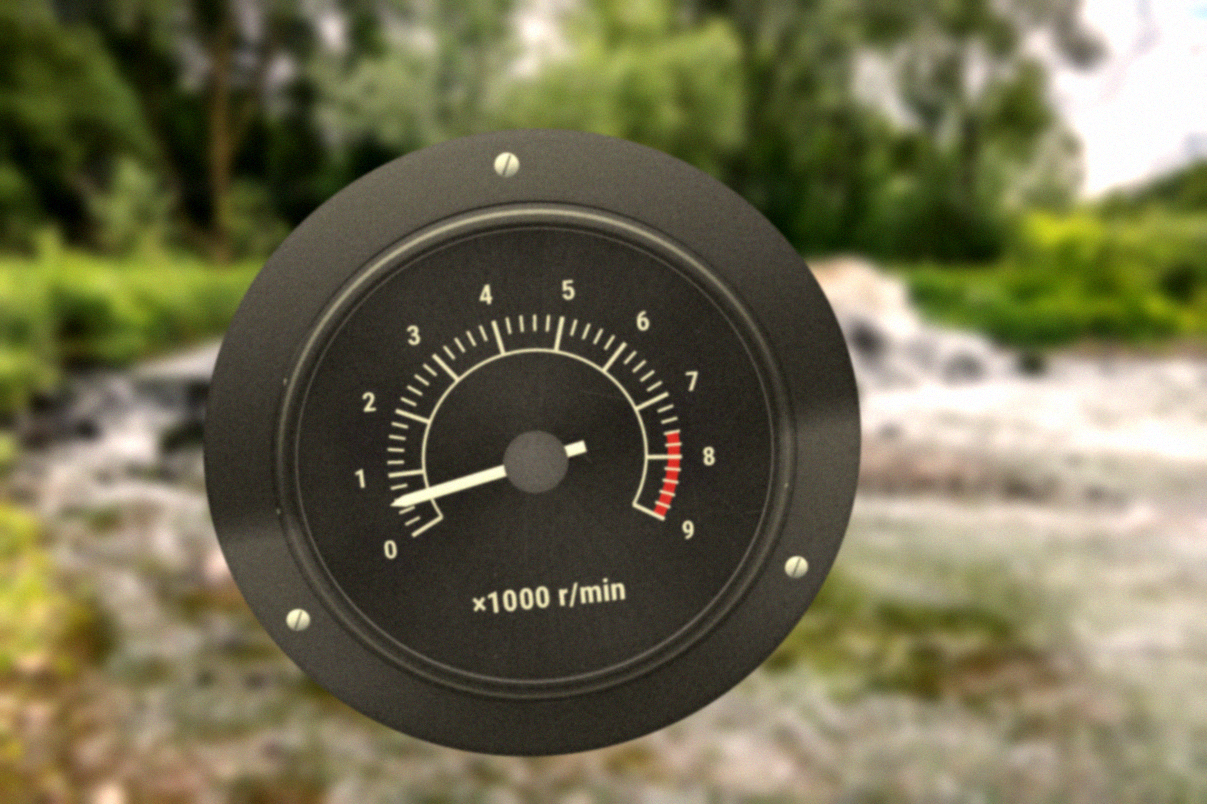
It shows 600 rpm
